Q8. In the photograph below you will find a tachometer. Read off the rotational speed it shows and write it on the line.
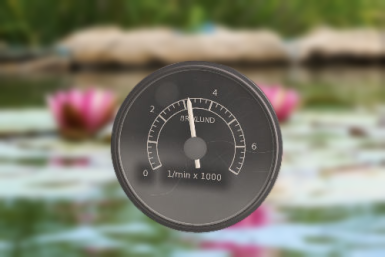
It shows 3200 rpm
